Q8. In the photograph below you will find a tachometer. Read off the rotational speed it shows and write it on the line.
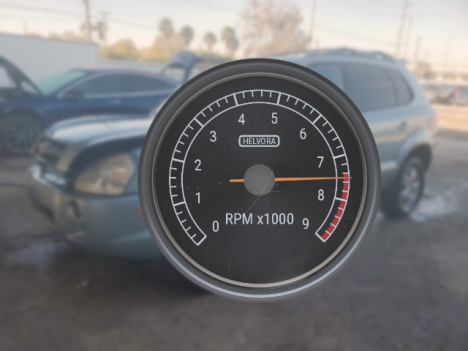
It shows 7500 rpm
